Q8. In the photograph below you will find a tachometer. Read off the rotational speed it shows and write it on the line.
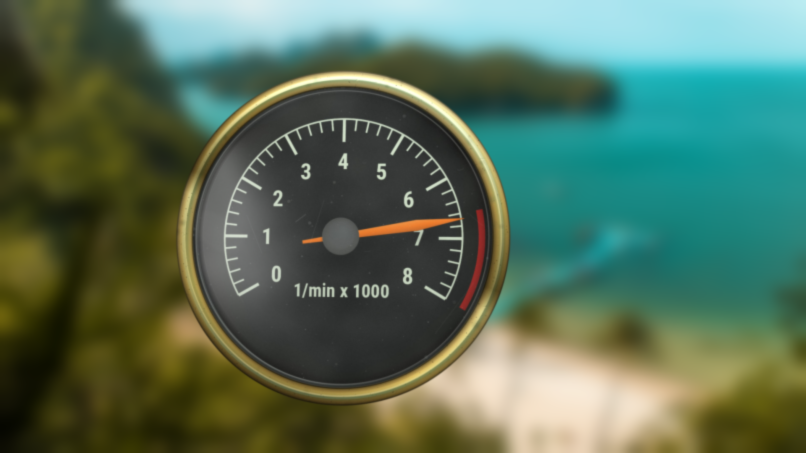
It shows 6700 rpm
